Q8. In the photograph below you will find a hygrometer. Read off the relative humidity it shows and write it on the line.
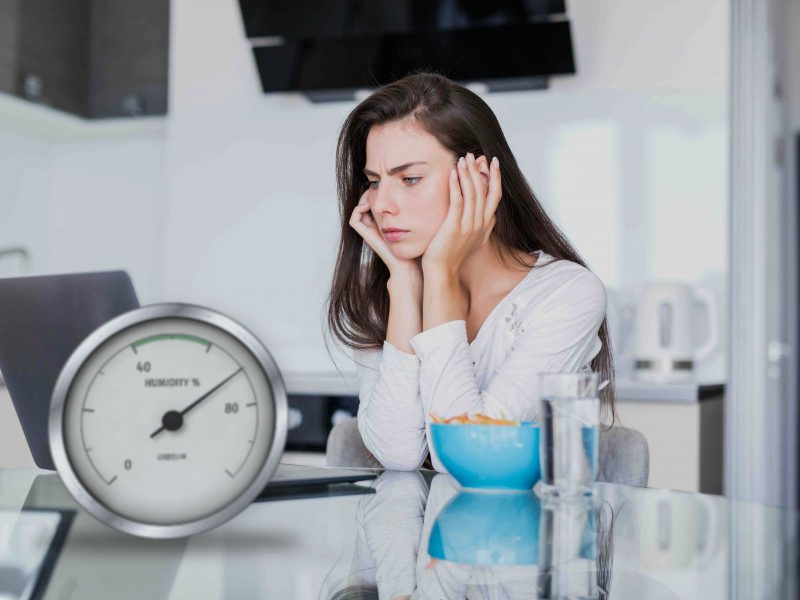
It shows 70 %
